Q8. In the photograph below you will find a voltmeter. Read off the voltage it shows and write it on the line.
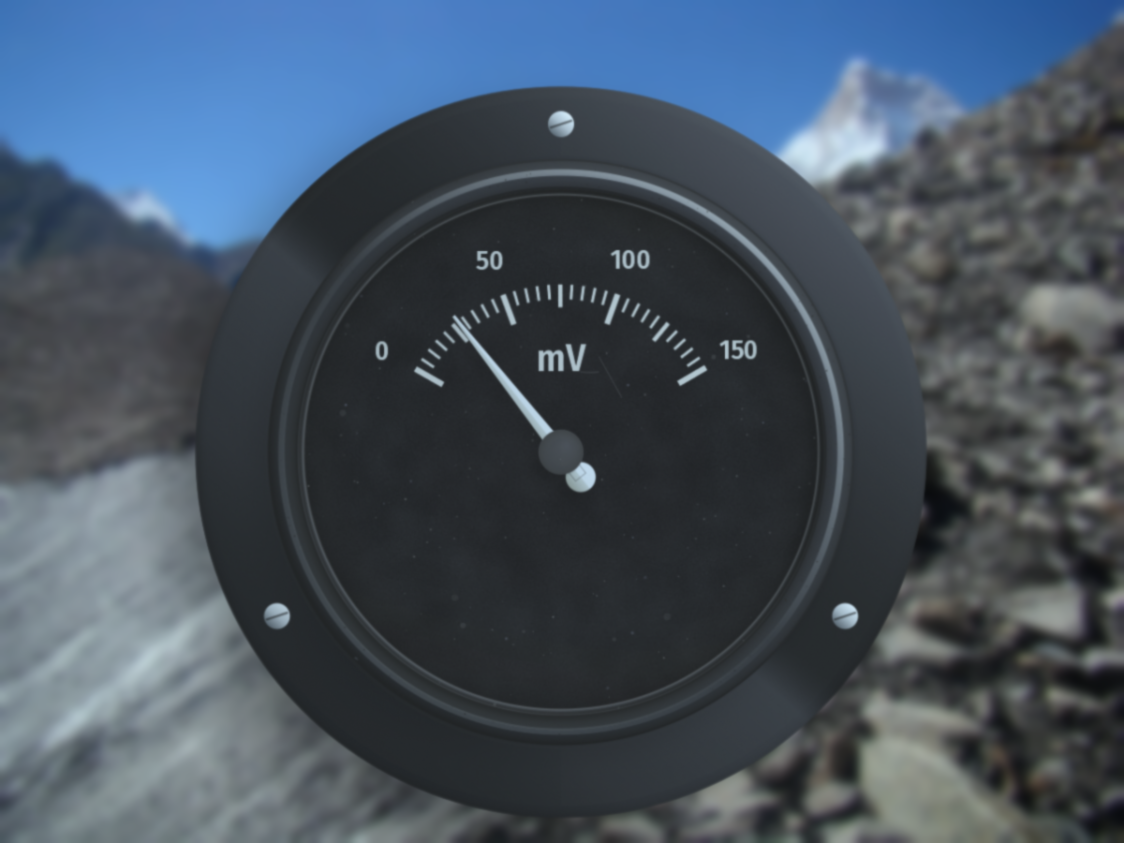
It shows 27.5 mV
